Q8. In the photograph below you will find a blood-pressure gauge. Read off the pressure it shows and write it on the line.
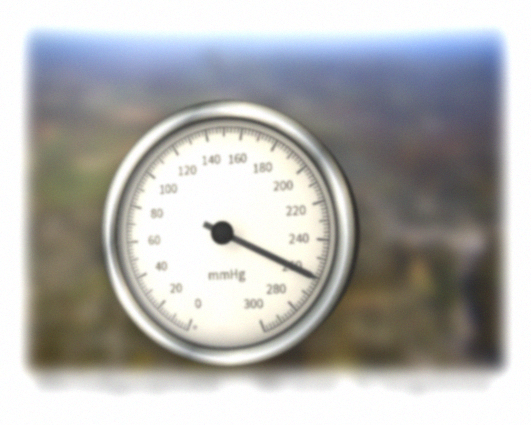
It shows 260 mmHg
